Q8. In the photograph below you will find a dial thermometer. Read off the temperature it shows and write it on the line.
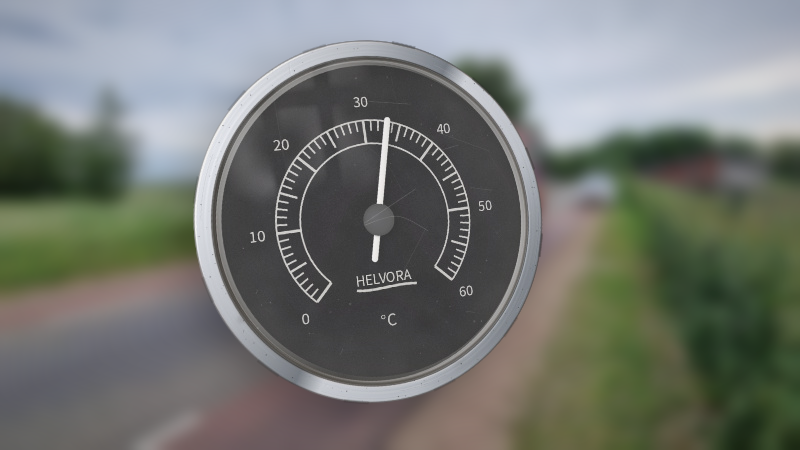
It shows 33 °C
